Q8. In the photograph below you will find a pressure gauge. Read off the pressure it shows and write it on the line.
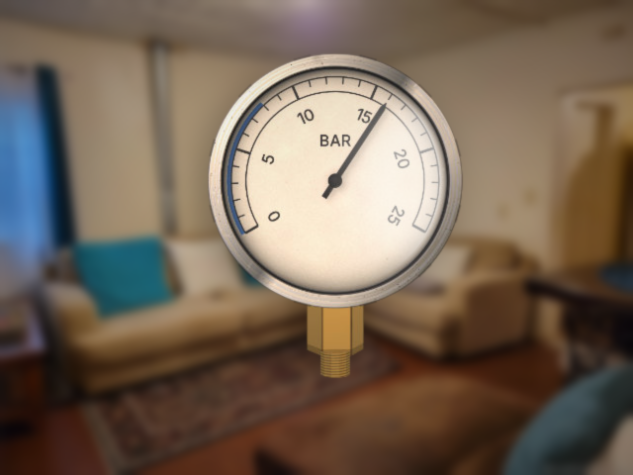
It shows 16 bar
